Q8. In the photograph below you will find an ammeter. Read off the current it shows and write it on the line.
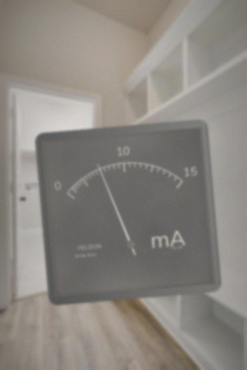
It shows 7.5 mA
